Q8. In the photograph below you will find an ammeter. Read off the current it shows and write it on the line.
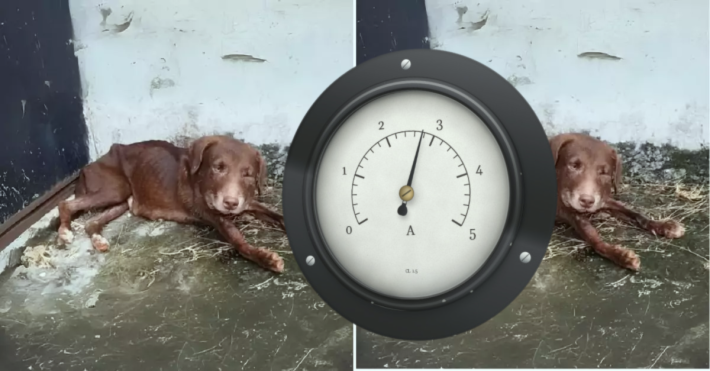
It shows 2.8 A
